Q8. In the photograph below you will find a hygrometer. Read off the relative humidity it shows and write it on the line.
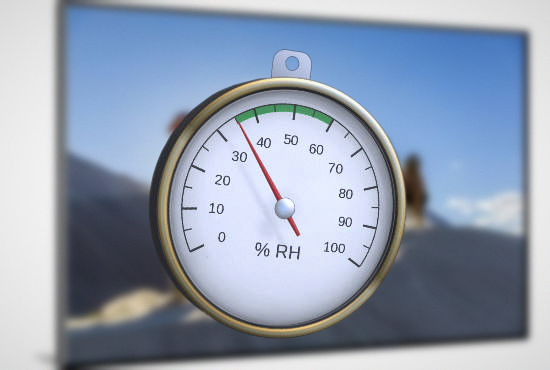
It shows 35 %
